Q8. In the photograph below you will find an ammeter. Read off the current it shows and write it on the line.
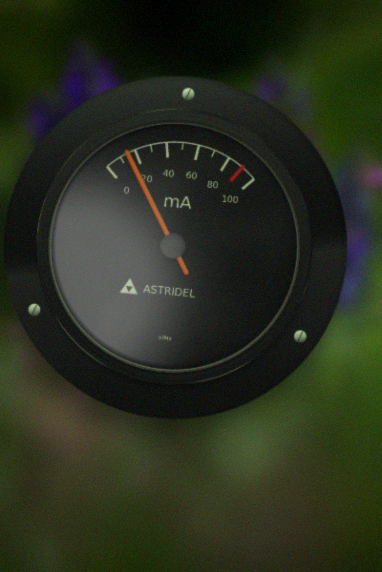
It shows 15 mA
